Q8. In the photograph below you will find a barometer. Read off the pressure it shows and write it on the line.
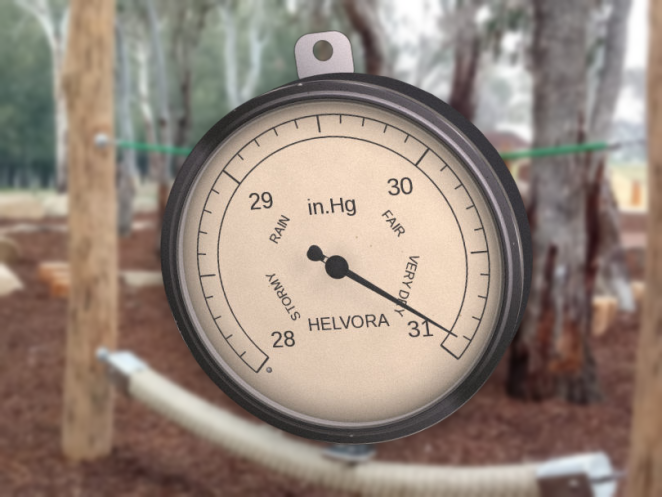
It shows 30.9 inHg
